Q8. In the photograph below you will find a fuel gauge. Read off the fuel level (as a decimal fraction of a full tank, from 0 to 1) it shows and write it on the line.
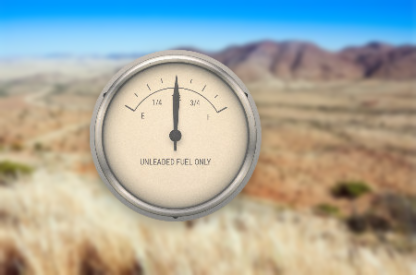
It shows 0.5
